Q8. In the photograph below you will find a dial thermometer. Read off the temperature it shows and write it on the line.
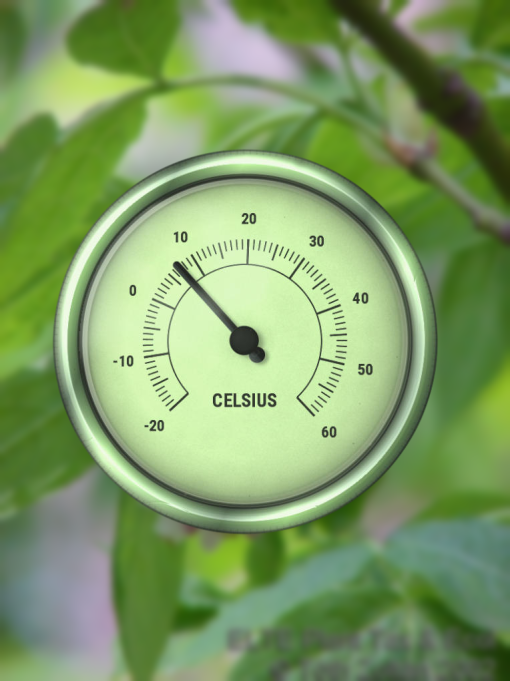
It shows 7 °C
